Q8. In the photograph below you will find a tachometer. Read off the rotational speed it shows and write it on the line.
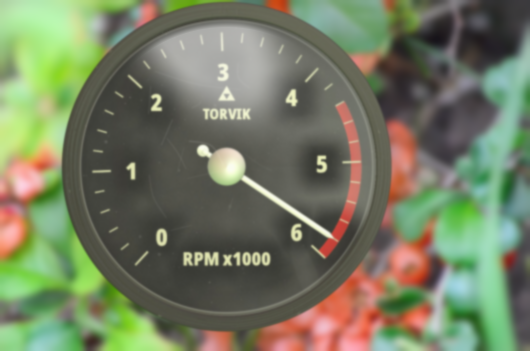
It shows 5800 rpm
